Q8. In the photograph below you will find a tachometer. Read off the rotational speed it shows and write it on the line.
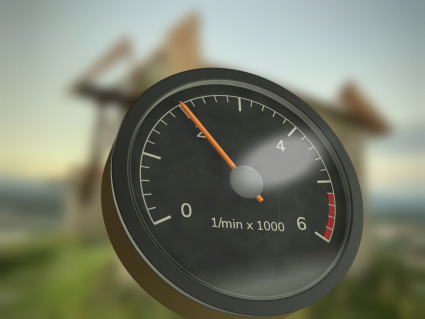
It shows 2000 rpm
